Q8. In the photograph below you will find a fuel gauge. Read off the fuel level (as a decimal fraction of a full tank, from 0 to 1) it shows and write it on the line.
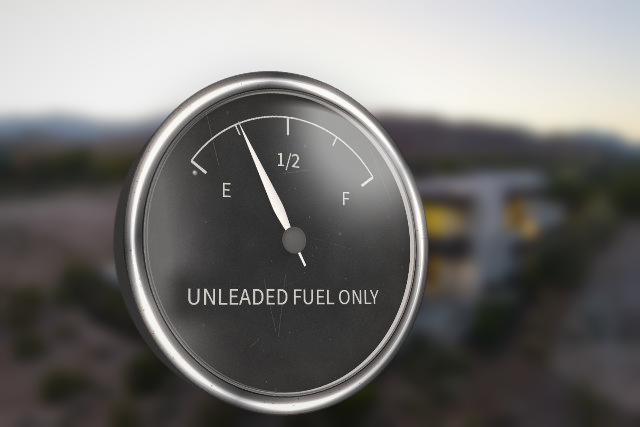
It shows 0.25
